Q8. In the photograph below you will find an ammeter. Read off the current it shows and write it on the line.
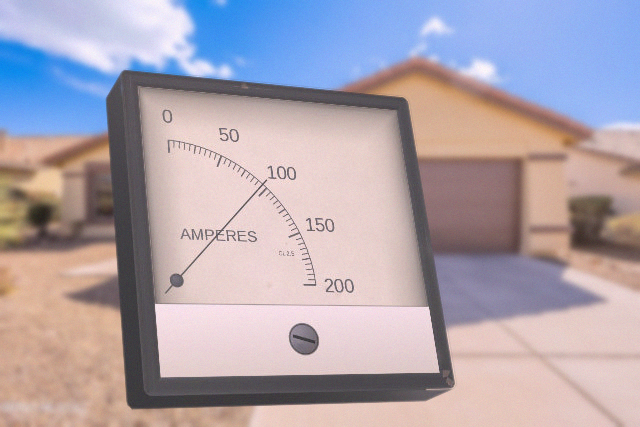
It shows 95 A
